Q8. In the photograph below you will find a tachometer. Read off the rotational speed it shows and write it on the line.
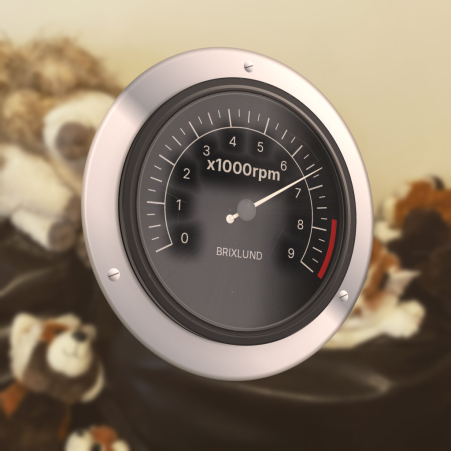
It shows 6625 rpm
